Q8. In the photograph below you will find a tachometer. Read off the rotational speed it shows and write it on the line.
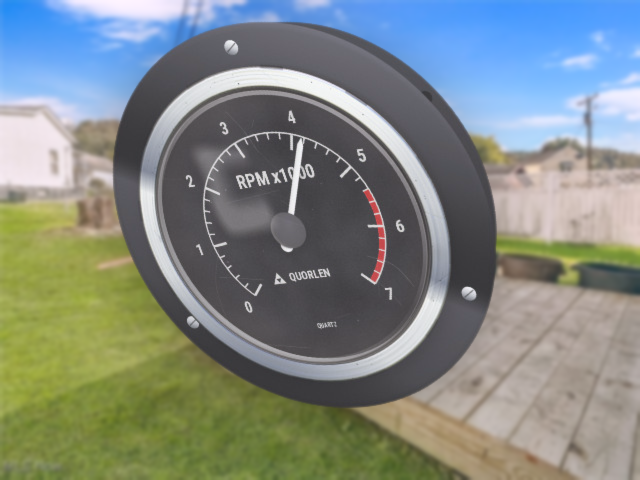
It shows 4200 rpm
